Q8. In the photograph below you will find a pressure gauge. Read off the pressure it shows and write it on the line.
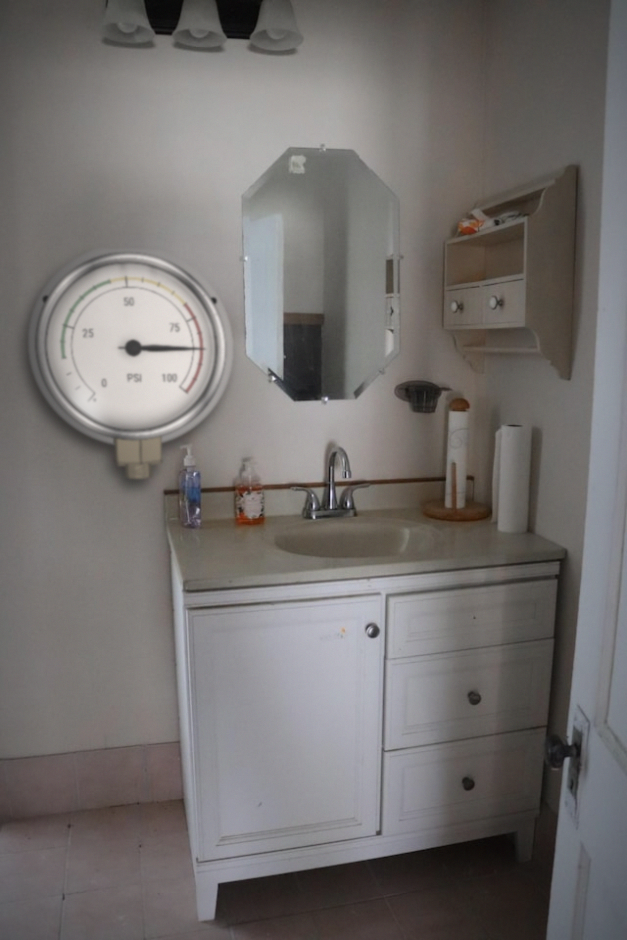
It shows 85 psi
